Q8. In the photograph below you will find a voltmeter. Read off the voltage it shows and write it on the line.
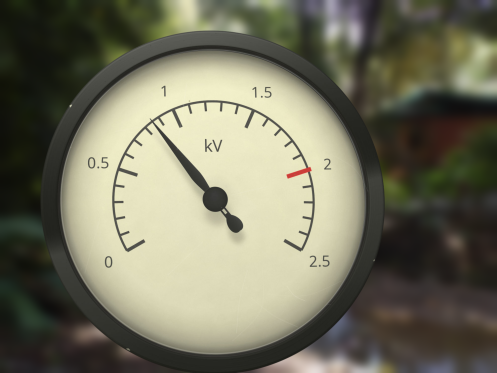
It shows 0.85 kV
